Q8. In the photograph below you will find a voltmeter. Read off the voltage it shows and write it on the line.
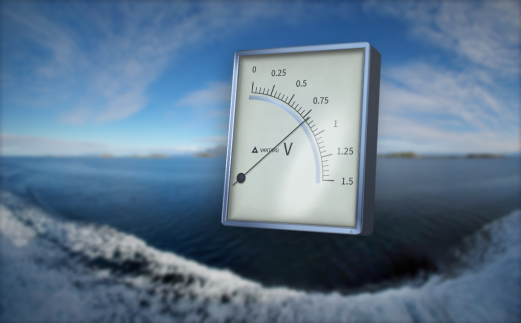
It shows 0.8 V
